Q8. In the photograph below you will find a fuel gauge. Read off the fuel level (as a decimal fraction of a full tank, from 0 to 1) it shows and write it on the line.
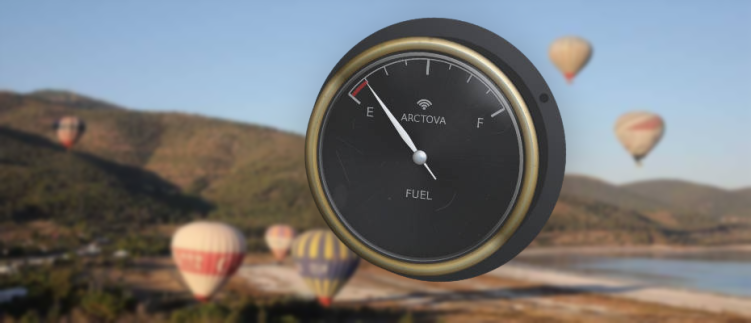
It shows 0.125
